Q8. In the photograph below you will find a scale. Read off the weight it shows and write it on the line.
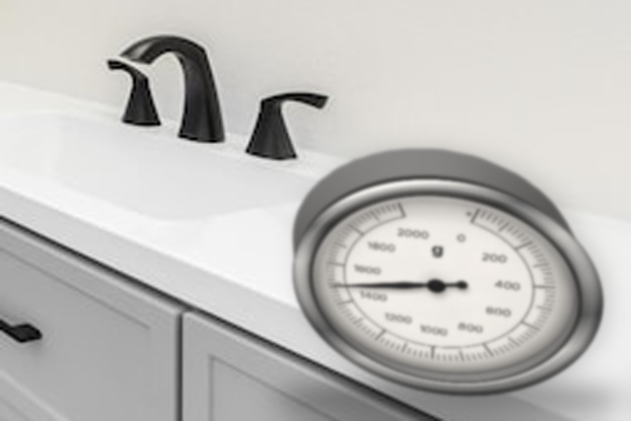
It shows 1500 g
